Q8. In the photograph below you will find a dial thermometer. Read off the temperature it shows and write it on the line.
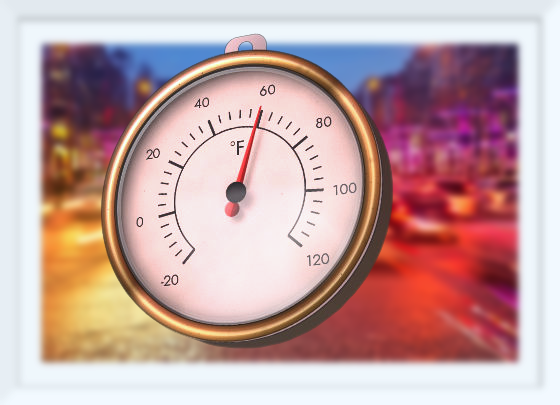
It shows 60 °F
